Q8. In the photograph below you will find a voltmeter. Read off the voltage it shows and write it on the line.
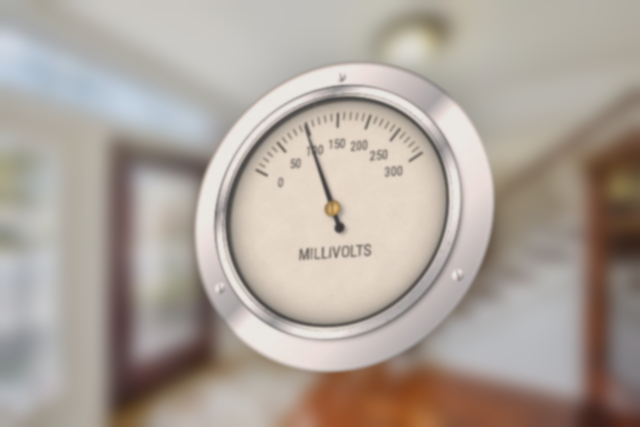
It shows 100 mV
